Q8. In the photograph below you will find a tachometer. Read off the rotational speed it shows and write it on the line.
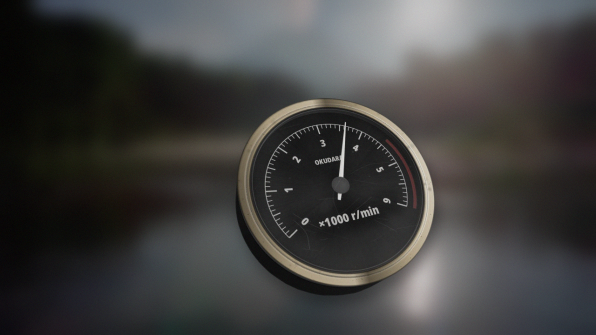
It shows 3600 rpm
